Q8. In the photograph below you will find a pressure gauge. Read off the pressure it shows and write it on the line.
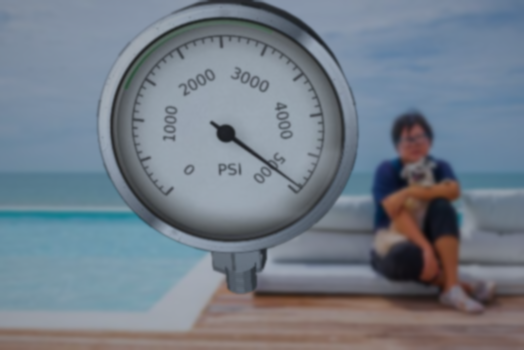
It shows 4900 psi
